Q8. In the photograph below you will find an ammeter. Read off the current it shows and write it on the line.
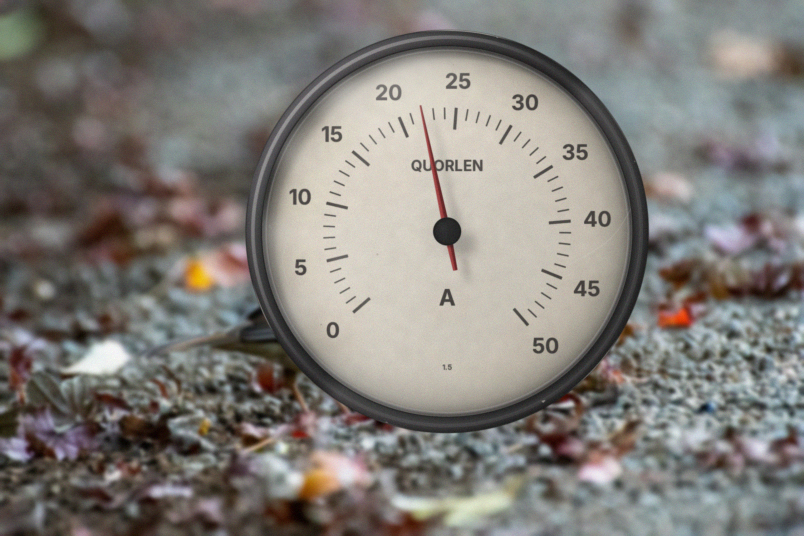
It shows 22 A
